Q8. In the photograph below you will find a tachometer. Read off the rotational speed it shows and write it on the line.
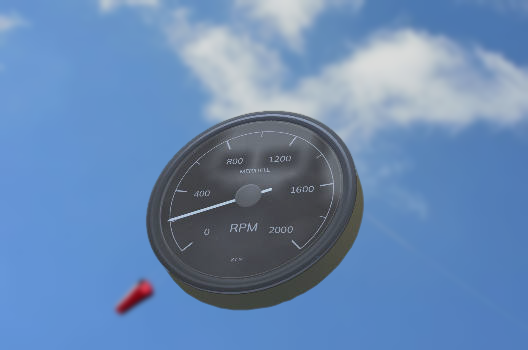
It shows 200 rpm
